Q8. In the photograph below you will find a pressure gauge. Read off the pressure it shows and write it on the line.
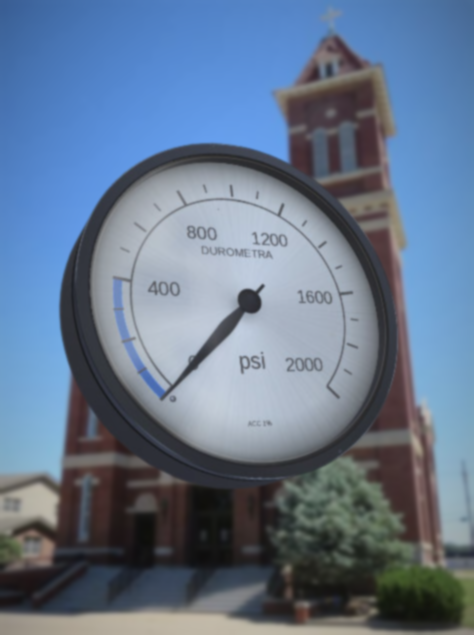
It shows 0 psi
